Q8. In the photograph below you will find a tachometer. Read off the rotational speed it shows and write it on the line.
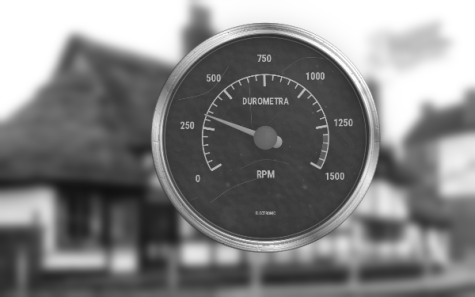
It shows 325 rpm
